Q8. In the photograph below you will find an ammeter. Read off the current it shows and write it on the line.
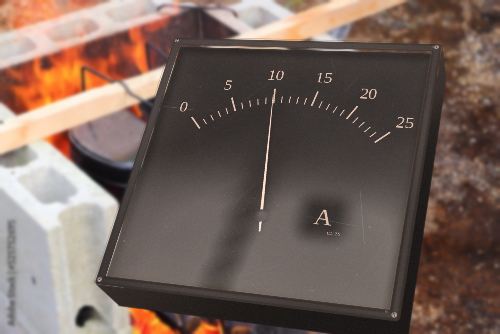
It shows 10 A
